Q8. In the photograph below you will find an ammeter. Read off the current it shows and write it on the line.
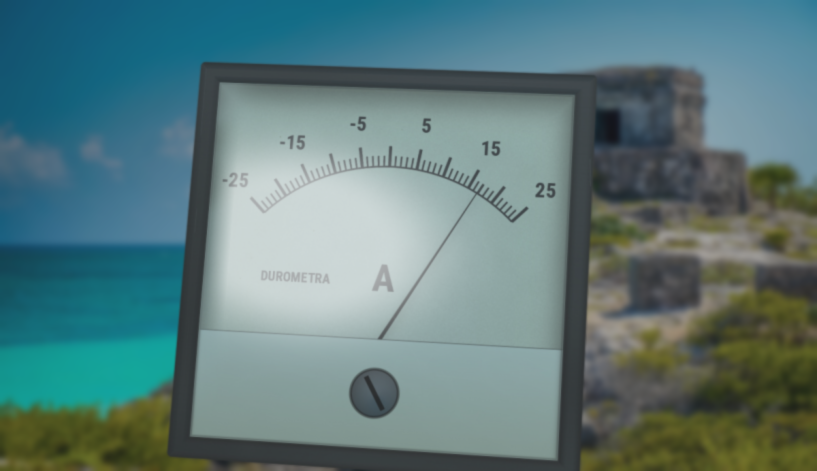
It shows 17 A
